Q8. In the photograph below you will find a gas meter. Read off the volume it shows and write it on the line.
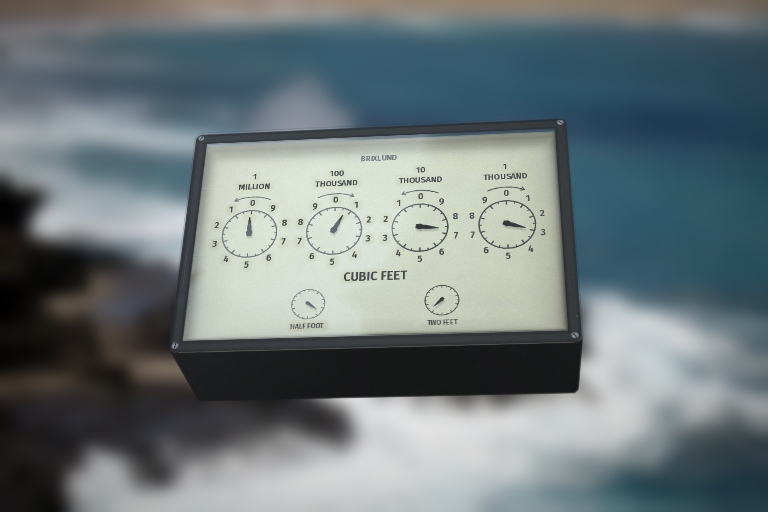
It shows 7300 ft³
